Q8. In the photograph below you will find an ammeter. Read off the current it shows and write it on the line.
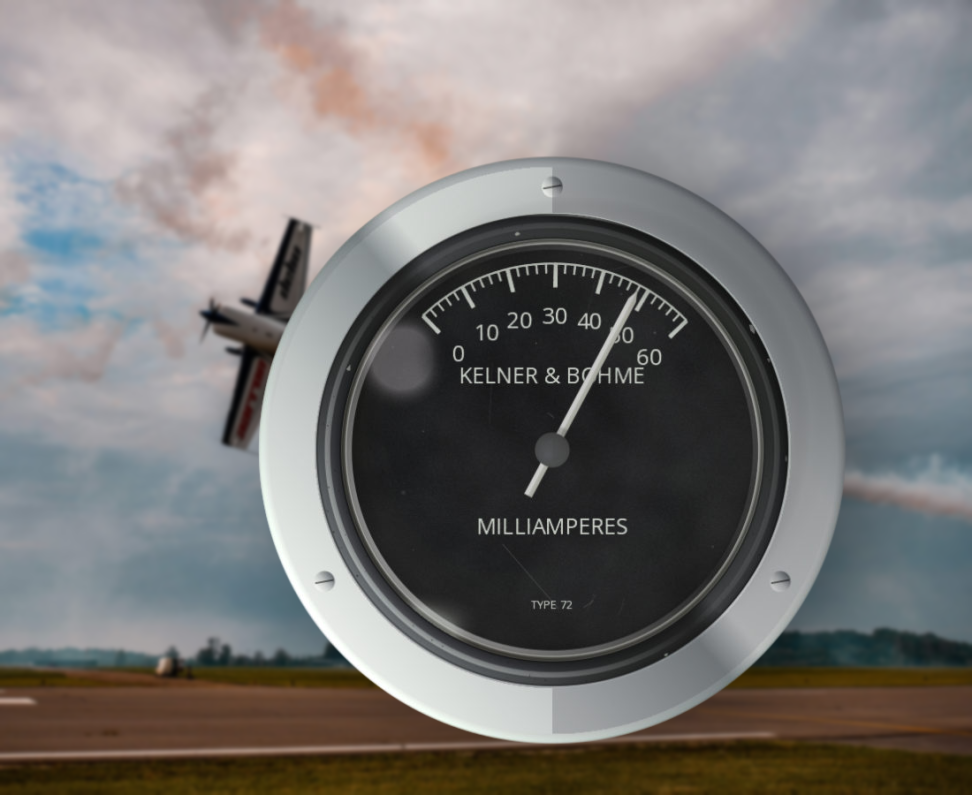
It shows 48 mA
